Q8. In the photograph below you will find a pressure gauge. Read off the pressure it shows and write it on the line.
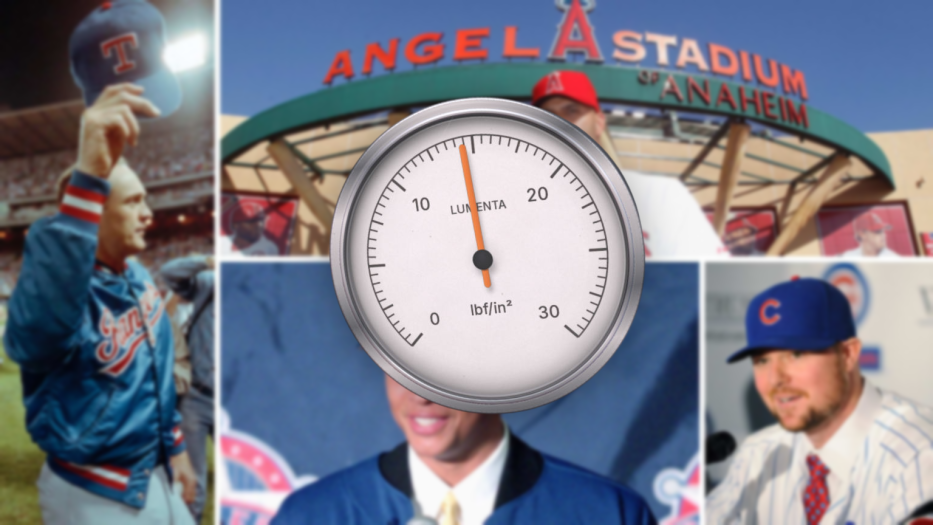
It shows 14.5 psi
